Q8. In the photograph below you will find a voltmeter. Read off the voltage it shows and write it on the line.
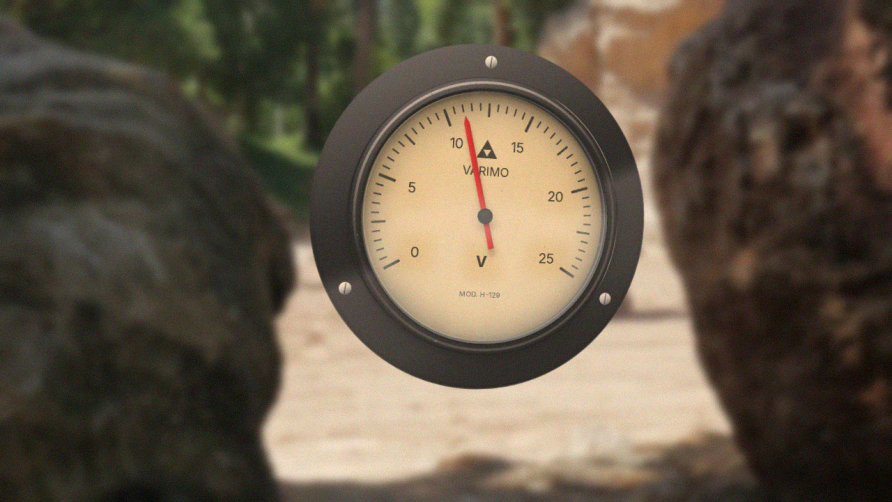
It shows 11 V
